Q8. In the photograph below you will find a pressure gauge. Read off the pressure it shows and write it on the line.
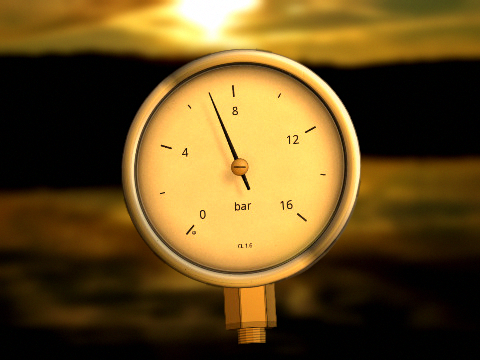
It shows 7 bar
